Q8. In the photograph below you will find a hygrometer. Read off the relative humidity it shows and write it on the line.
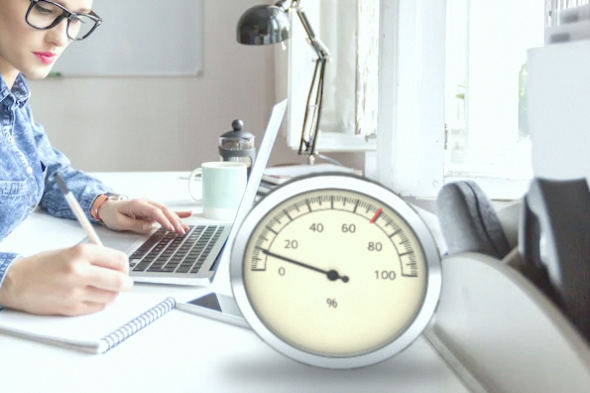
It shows 10 %
